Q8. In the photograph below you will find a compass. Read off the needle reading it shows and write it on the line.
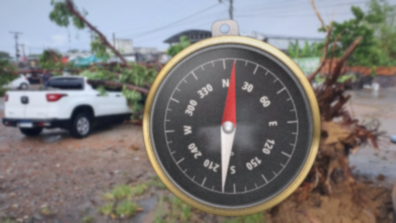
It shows 10 °
